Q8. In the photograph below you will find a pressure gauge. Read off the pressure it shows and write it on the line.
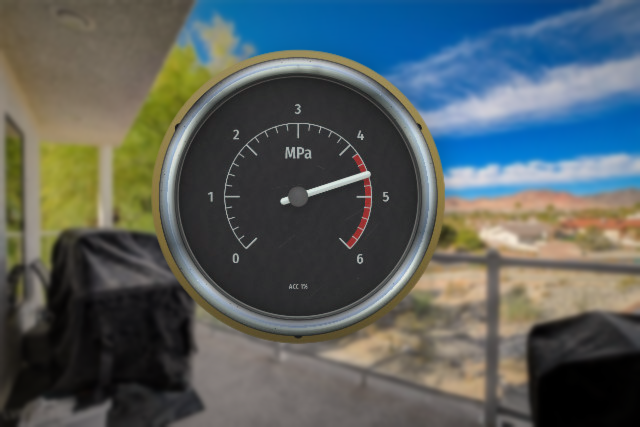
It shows 4.6 MPa
